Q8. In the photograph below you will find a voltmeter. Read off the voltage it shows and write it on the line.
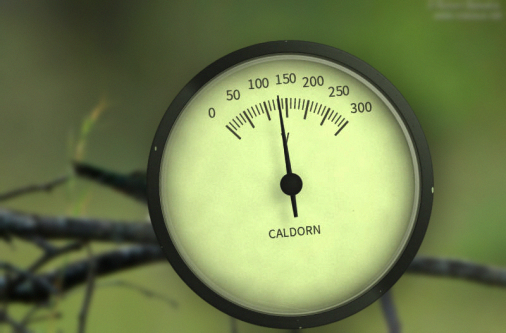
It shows 130 V
